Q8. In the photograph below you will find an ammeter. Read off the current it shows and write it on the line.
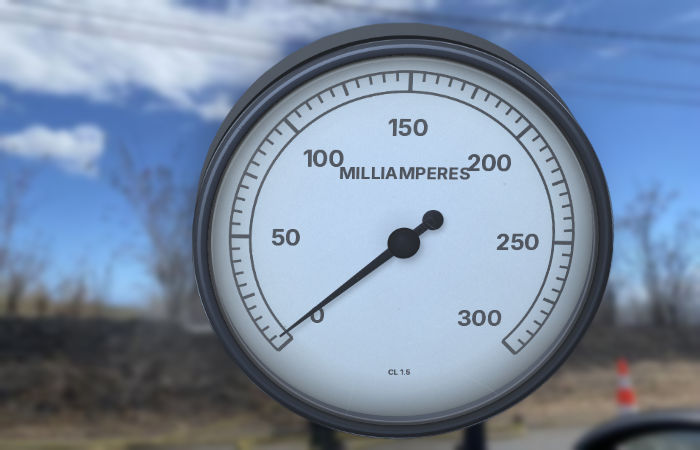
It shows 5 mA
